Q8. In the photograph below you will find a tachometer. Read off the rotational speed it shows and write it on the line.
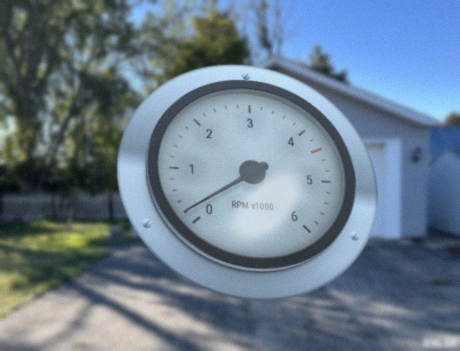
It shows 200 rpm
